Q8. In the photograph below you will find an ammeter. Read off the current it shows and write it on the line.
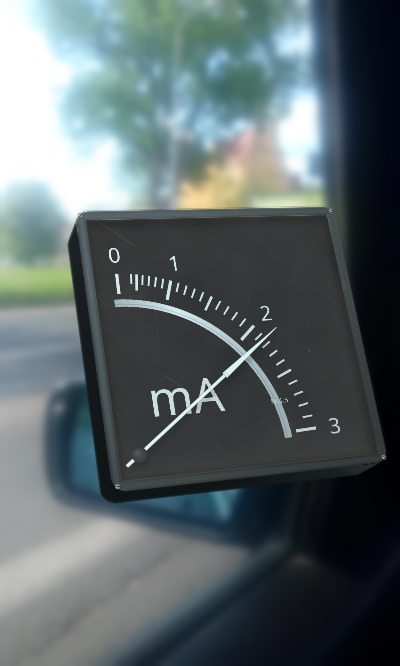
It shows 2.15 mA
